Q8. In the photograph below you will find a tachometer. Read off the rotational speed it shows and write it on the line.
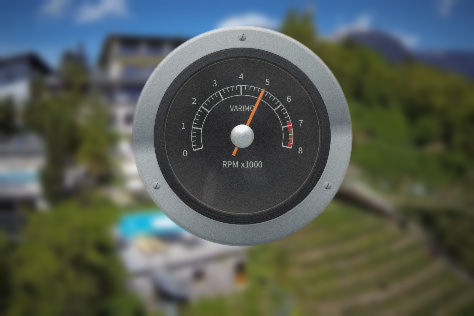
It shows 5000 rpm
